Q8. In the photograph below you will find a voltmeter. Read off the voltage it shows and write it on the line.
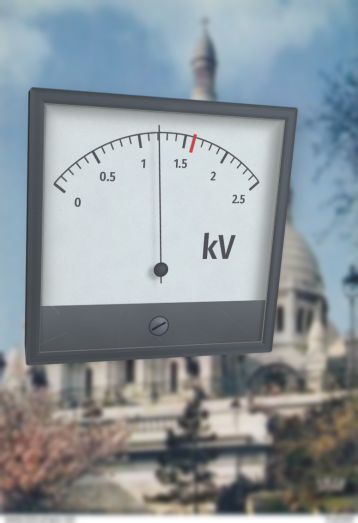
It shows 1.2 kV
